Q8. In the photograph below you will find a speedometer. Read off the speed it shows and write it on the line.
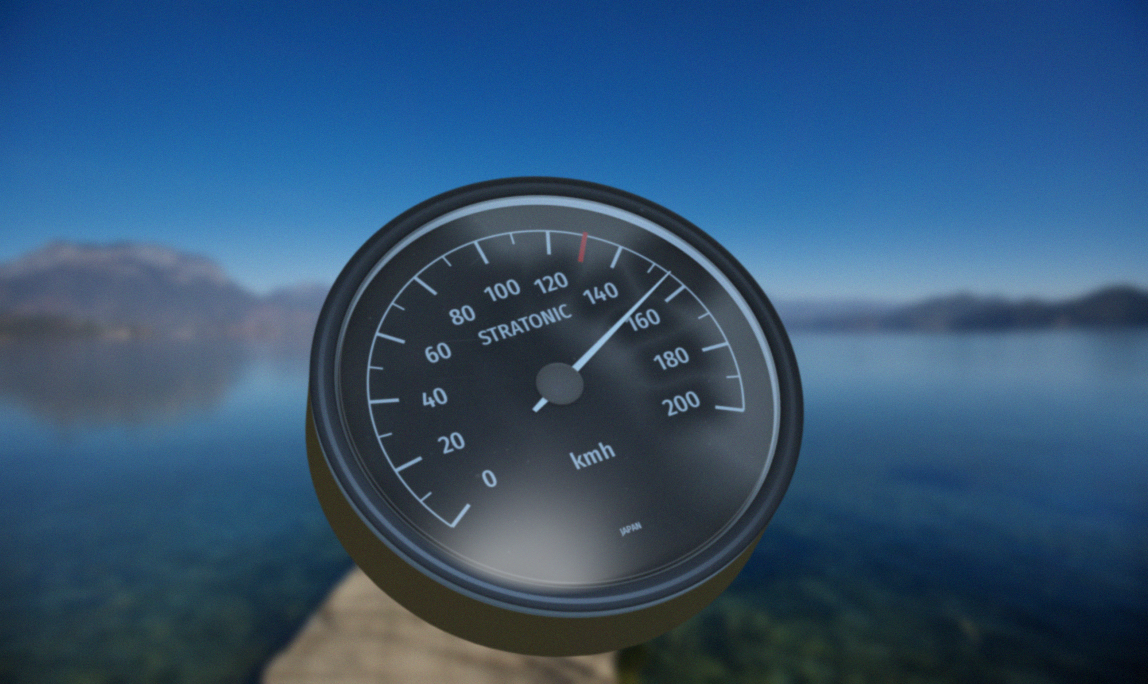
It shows 155 km/h
